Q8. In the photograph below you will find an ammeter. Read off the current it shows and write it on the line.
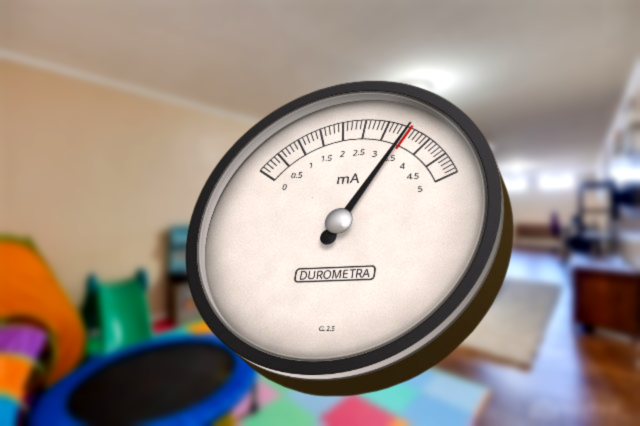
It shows 3.5 mA
